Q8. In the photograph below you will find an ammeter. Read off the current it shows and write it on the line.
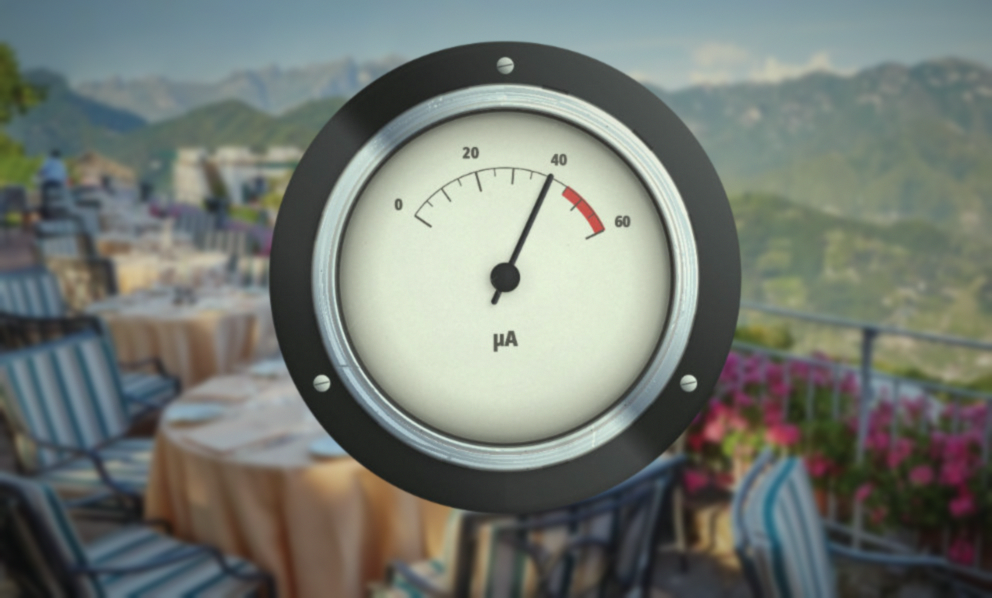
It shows 40 µA
